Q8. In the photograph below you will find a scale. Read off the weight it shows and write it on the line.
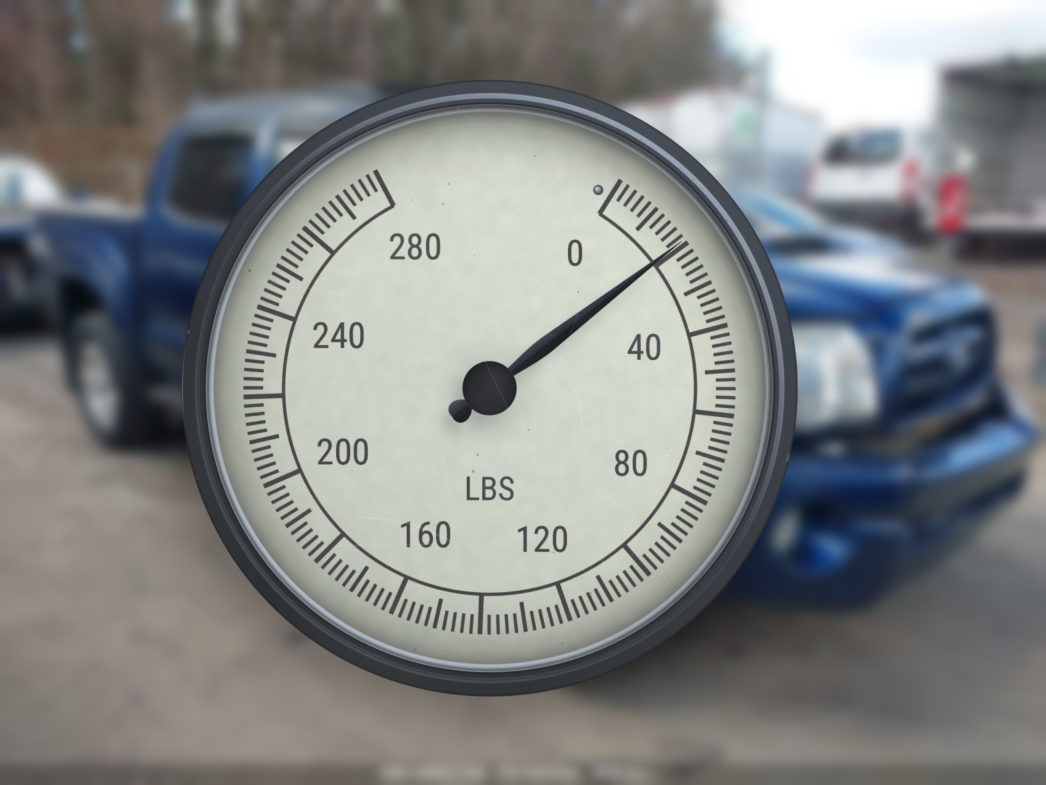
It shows 19 lb
